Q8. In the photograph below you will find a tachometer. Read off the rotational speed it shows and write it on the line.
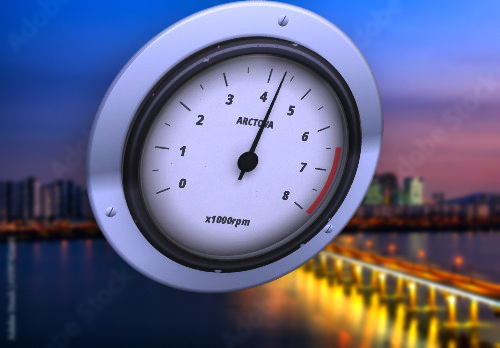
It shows 4250 rpm
